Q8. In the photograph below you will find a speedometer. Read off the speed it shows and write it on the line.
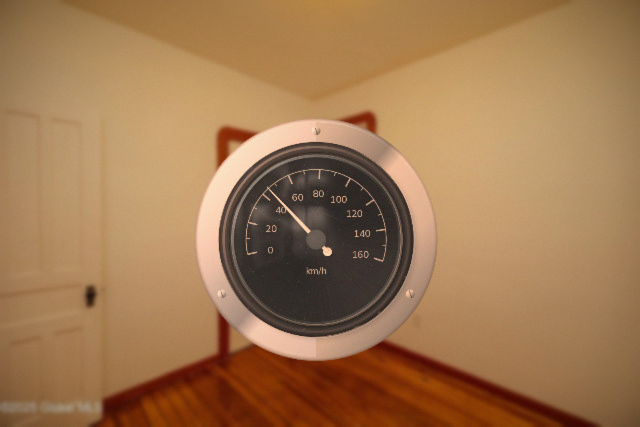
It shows 45 km/h
